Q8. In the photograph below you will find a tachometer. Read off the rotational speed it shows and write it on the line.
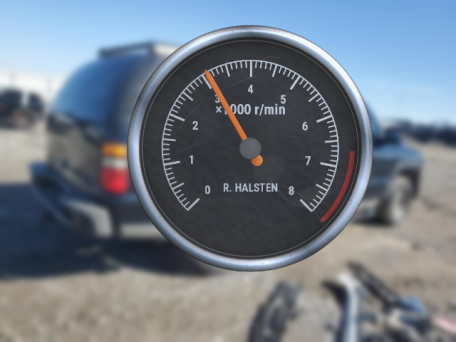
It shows 3100 rpm
